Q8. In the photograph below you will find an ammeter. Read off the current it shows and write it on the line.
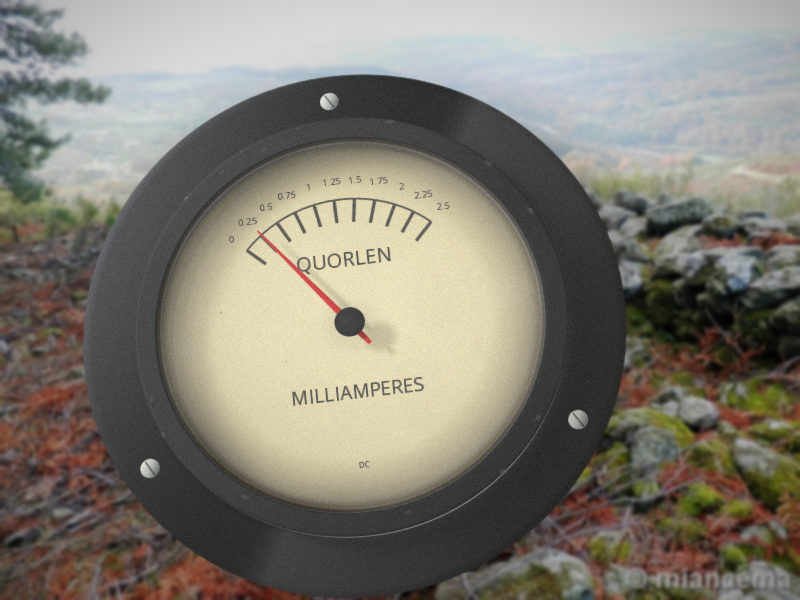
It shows 0.25 mA
